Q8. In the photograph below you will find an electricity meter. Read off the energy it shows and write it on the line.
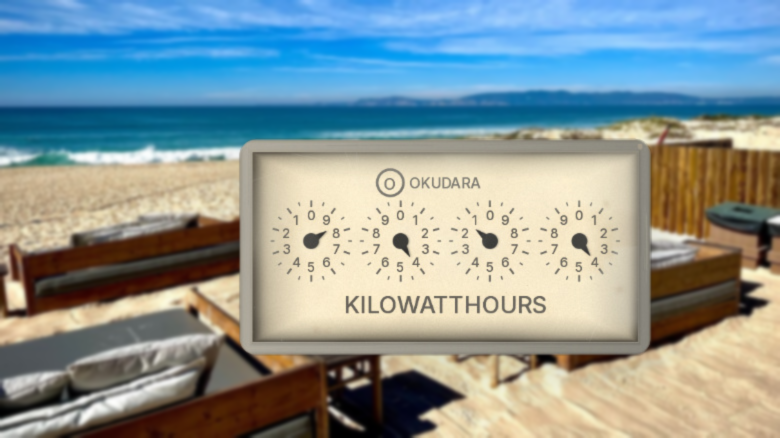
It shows 8414 kWh
